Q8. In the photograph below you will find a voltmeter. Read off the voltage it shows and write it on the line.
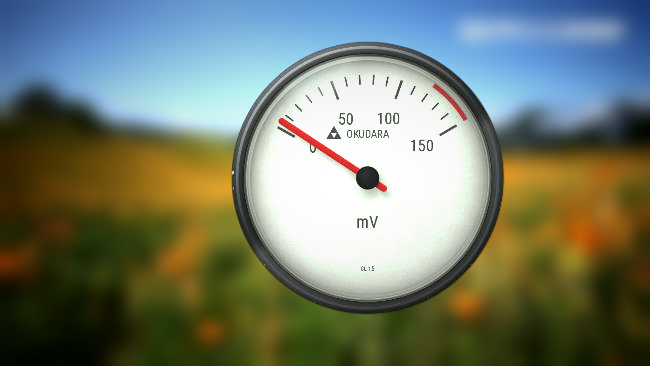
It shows 5 mV
